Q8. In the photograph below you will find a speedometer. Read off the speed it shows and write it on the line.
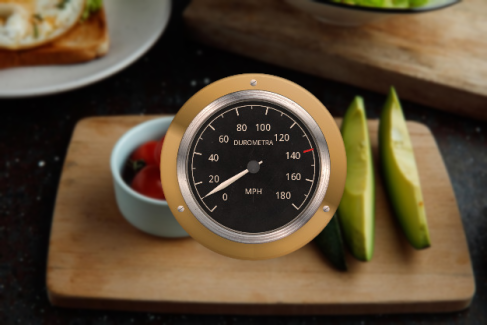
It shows 10 mph
